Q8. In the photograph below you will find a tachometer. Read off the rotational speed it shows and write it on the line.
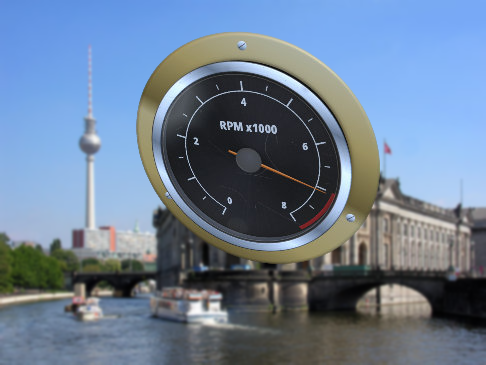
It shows 7000 rpm
